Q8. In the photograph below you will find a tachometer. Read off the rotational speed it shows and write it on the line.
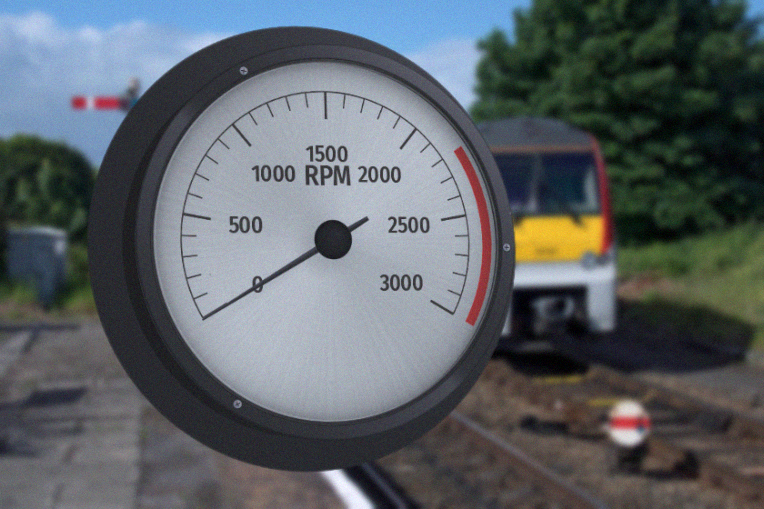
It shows 0 rpm
